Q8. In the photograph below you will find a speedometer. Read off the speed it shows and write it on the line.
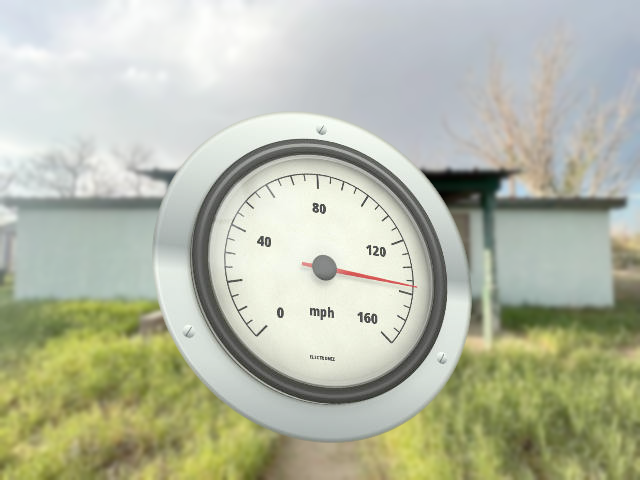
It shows 137.5 mph
